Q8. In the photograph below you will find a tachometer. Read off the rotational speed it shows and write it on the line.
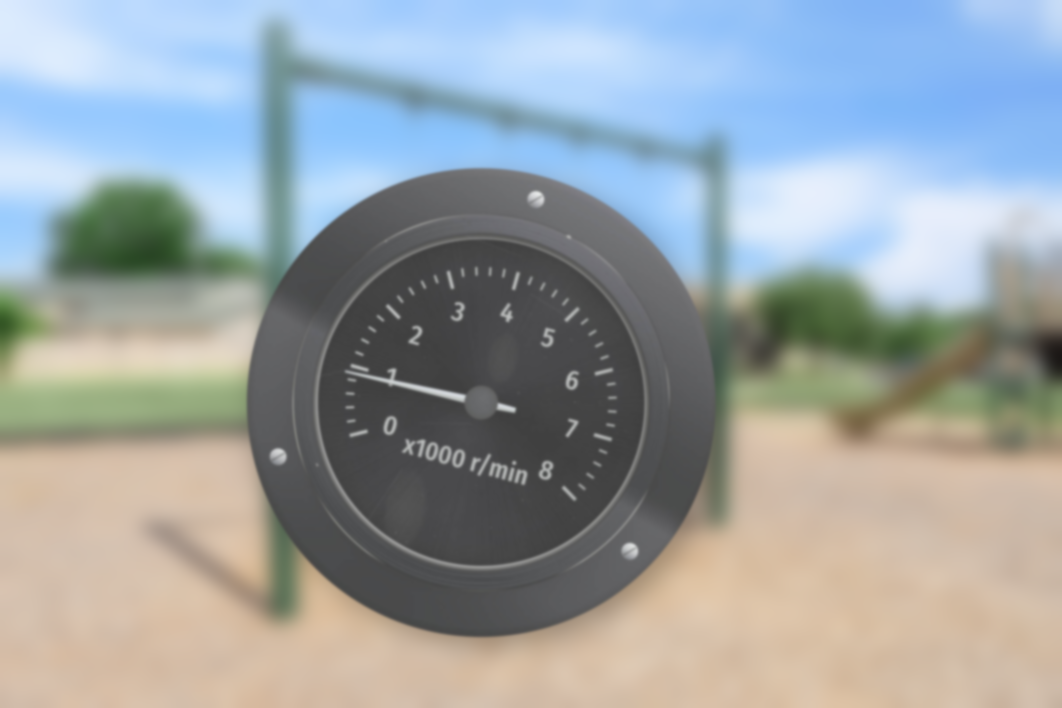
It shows 900 rpm
